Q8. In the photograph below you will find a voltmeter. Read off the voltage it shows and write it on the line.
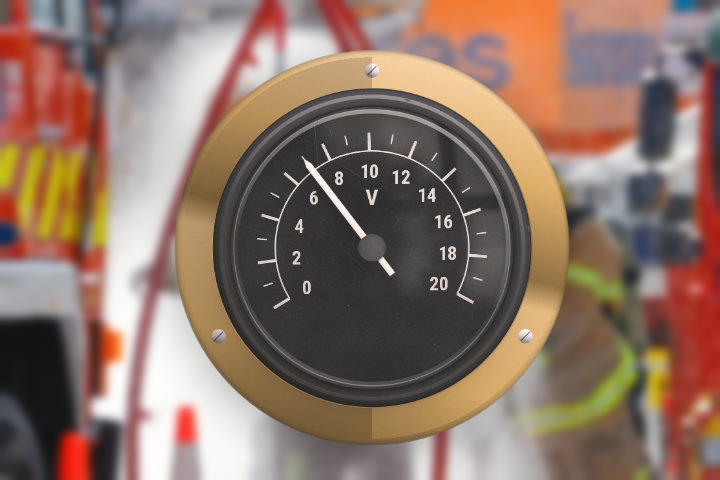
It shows 7 V
